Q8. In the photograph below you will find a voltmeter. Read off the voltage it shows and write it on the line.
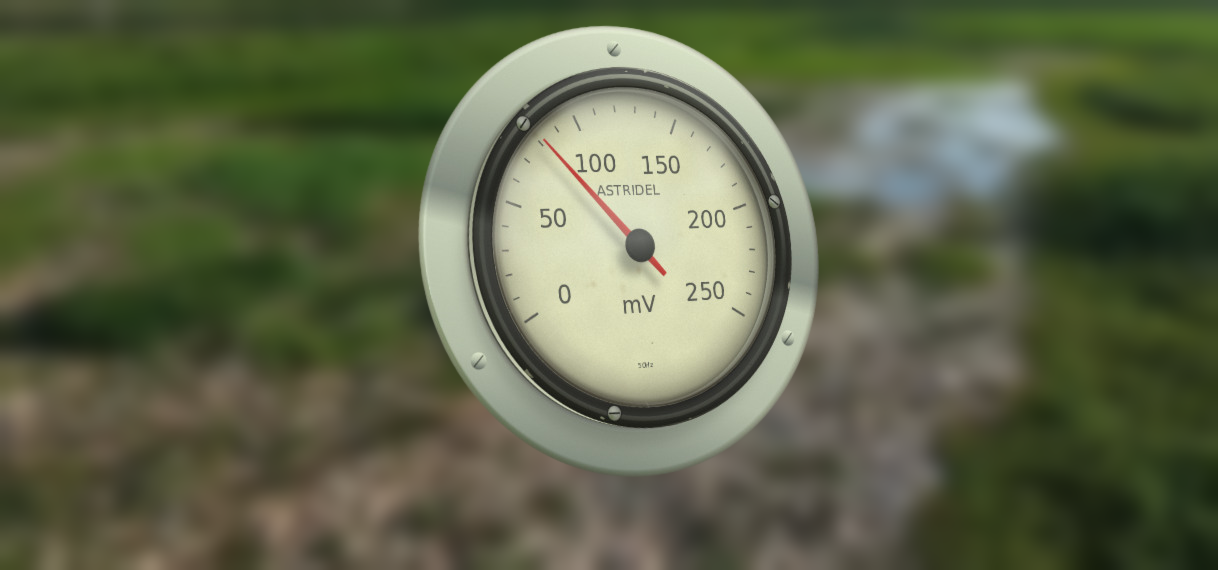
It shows 80 mV
